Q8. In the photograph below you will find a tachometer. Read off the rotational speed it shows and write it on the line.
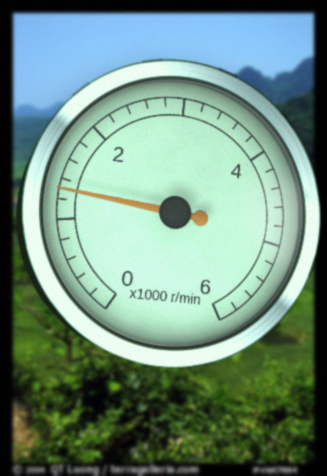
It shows 1300 rpm
